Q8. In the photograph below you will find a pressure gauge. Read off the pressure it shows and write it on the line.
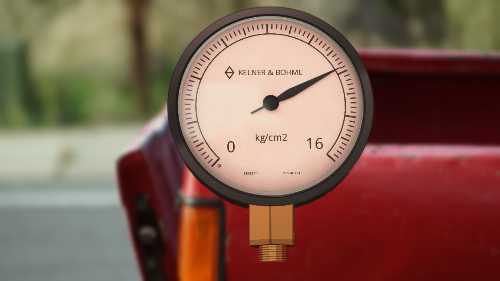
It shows 11.8 kg/cm²
